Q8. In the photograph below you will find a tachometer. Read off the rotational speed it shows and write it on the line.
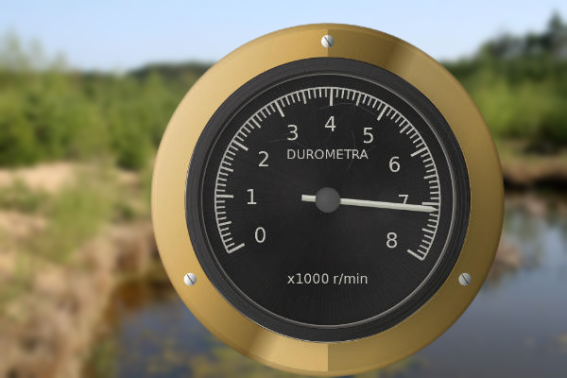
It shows 7100 rpm
